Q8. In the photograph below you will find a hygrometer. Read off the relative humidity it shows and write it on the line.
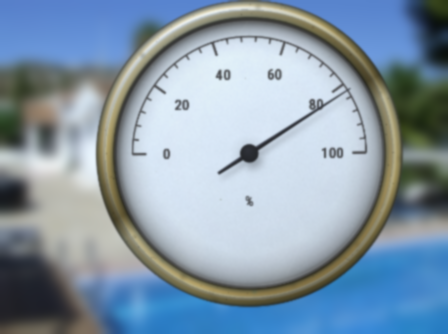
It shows 82 %
